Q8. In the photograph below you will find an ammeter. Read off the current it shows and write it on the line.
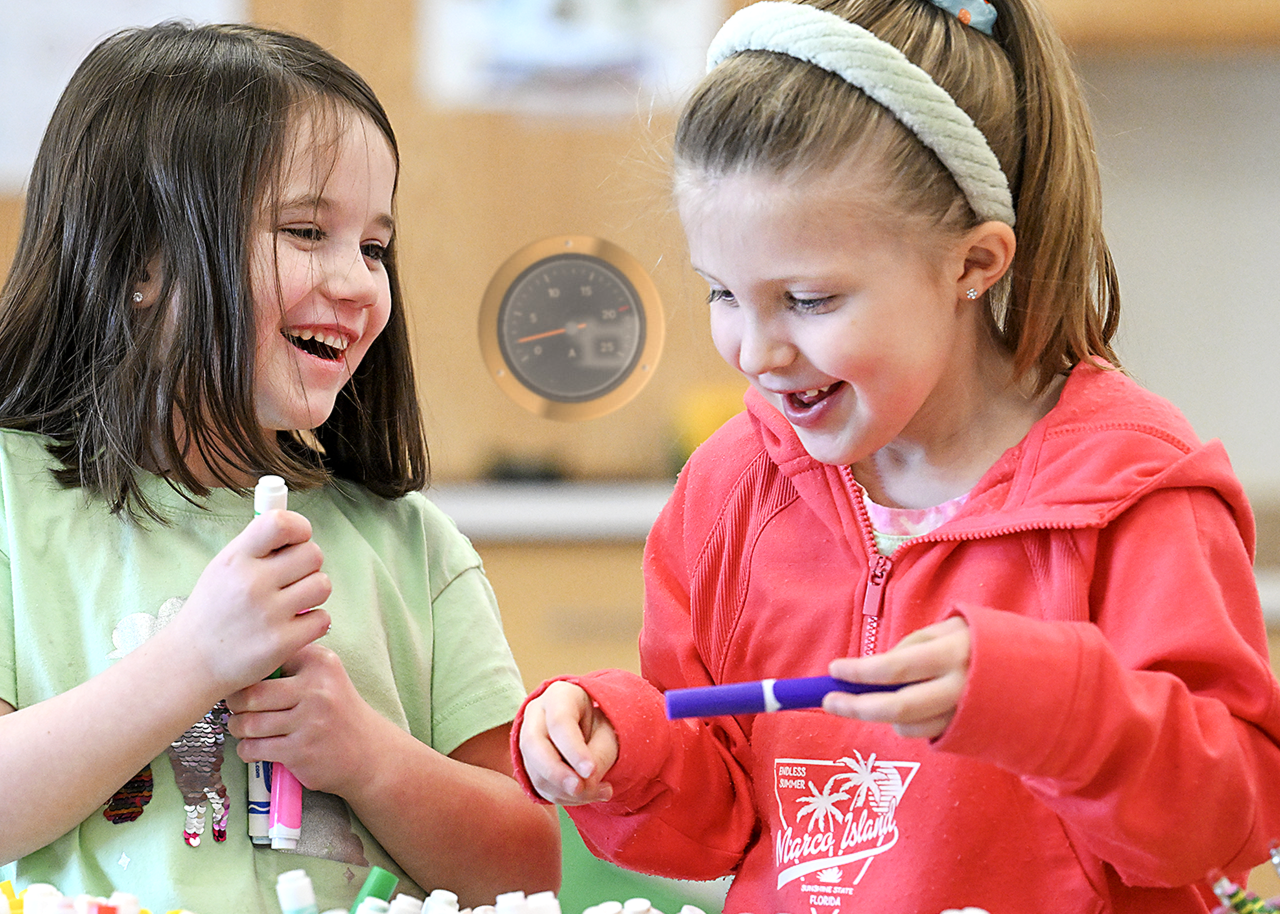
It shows 2 A
